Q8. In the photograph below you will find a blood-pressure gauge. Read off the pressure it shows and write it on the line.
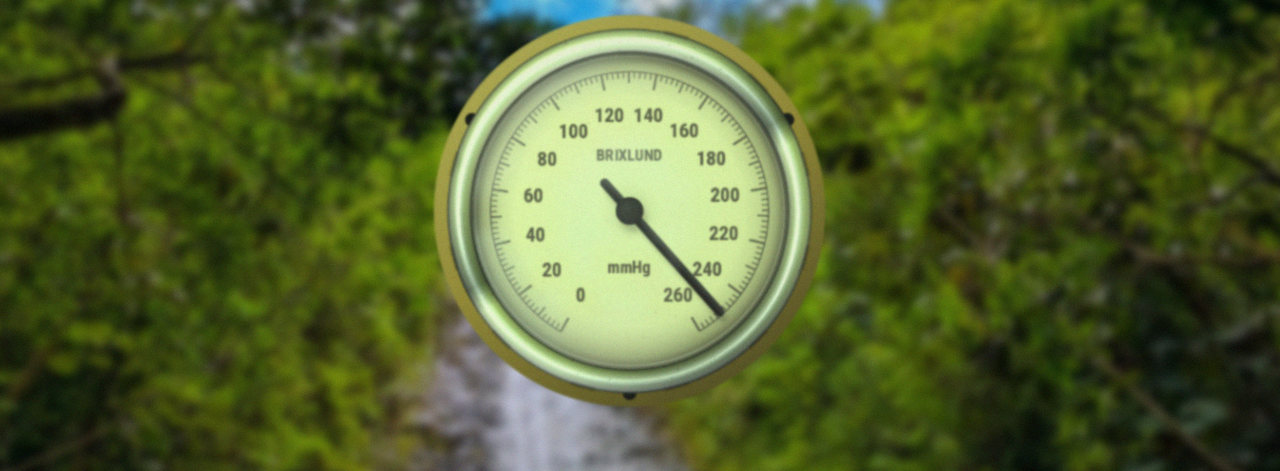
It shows 250 mmHg
